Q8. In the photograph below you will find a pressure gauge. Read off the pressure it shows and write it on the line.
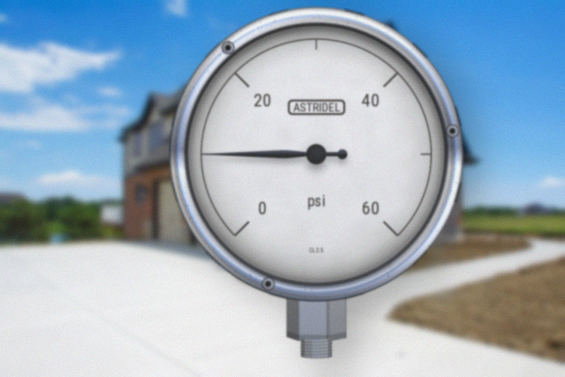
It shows 10 psi
